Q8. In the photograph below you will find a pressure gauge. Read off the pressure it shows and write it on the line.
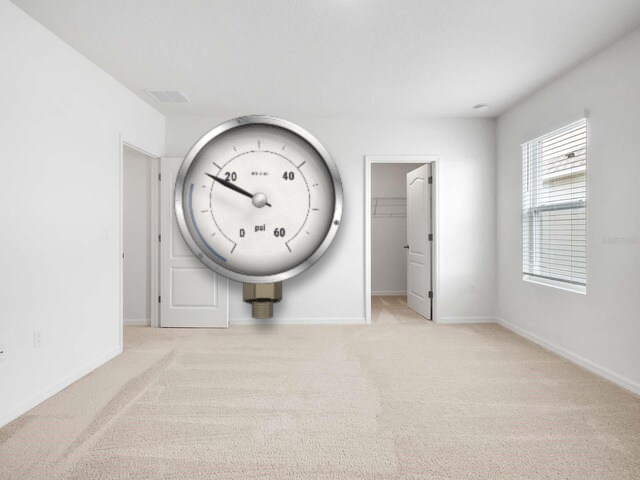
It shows 17.5 psi
